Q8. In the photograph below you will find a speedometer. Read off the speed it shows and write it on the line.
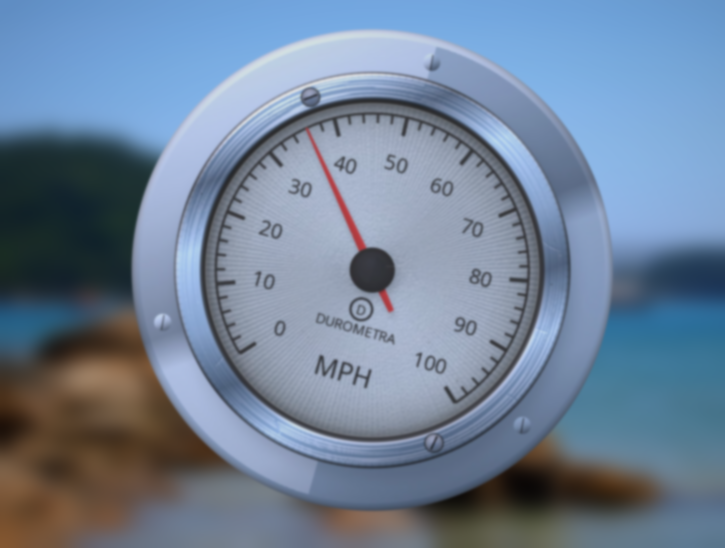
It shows 36 mph
